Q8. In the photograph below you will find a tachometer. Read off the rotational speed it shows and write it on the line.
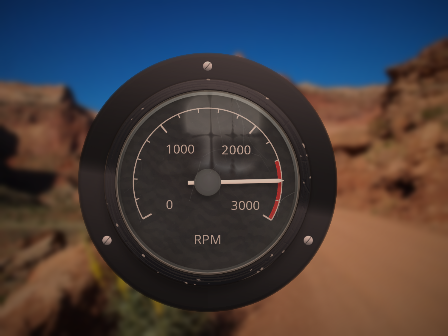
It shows 2600 rpm
